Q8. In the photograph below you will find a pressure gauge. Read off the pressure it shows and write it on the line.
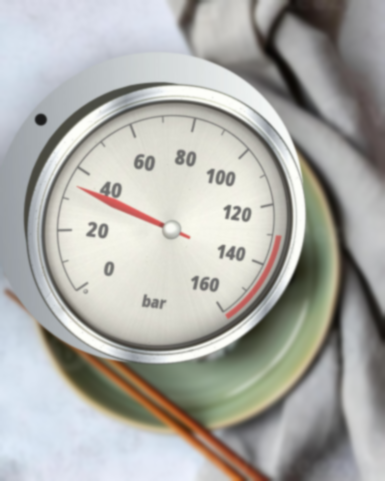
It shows 35 bar
